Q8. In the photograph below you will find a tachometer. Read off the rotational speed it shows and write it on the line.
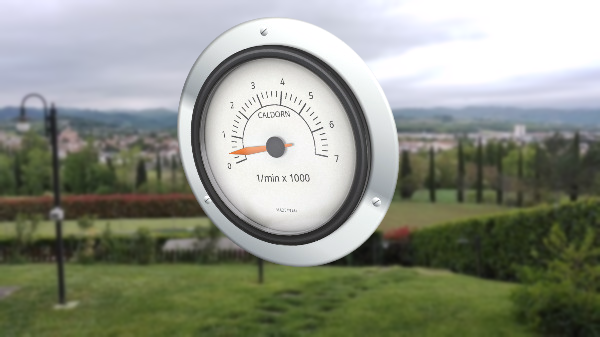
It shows 400 rpm
